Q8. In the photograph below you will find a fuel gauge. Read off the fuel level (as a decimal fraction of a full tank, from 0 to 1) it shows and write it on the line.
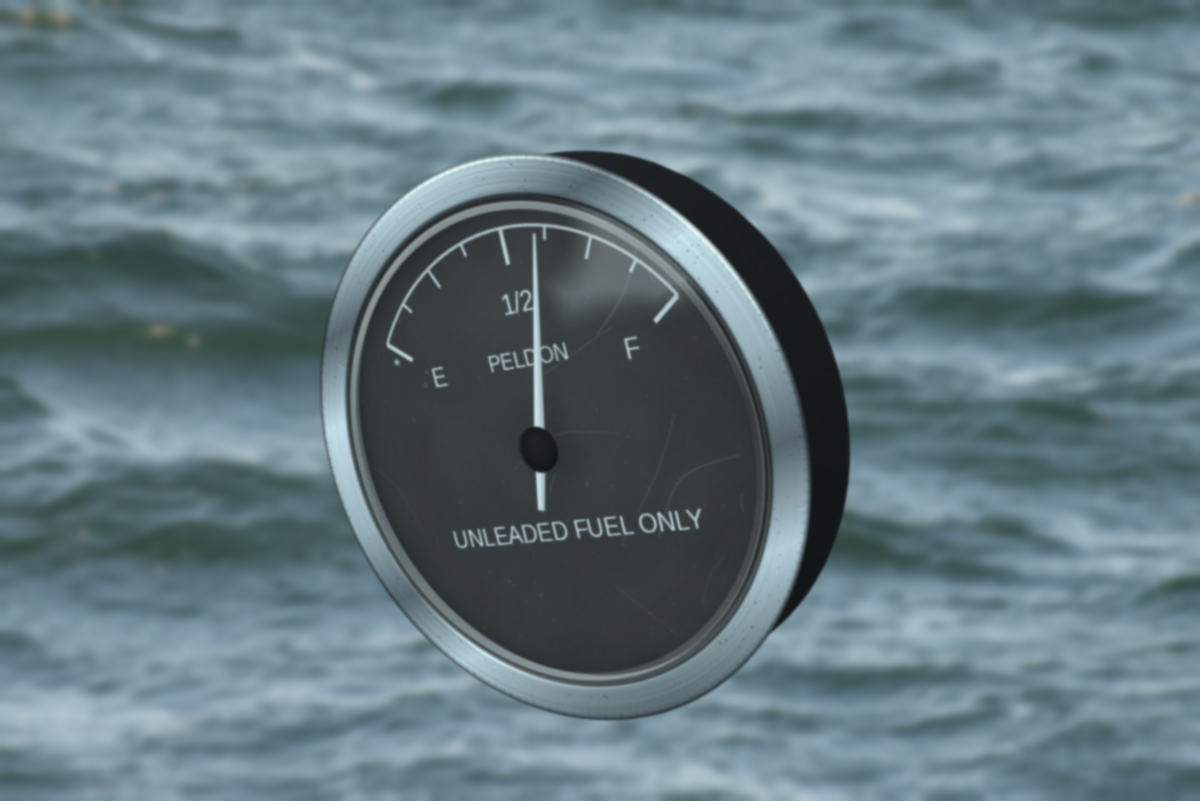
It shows 0.625
